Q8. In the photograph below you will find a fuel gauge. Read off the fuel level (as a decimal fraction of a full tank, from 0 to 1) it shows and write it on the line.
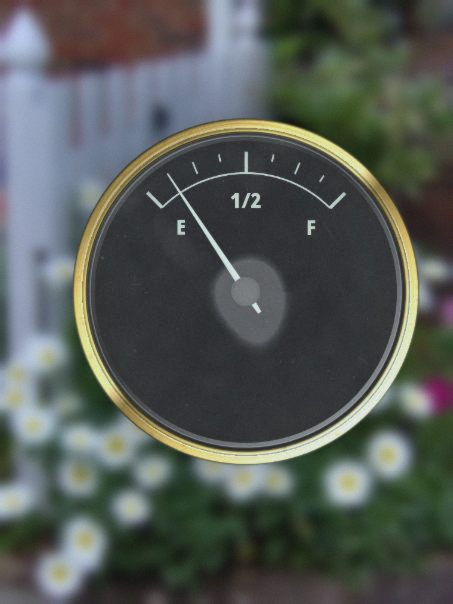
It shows 0.125
